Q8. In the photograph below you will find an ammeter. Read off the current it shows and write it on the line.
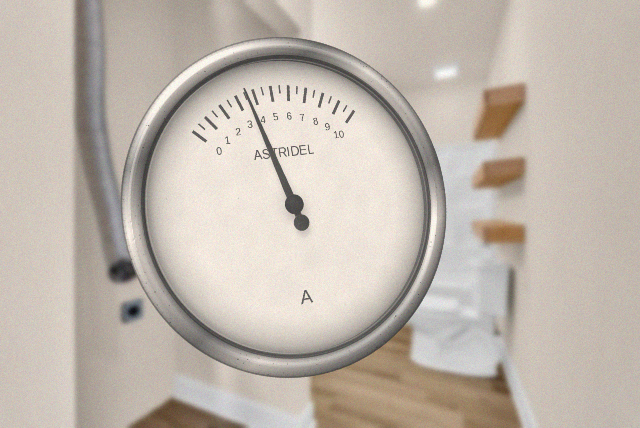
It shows 3.5 A
